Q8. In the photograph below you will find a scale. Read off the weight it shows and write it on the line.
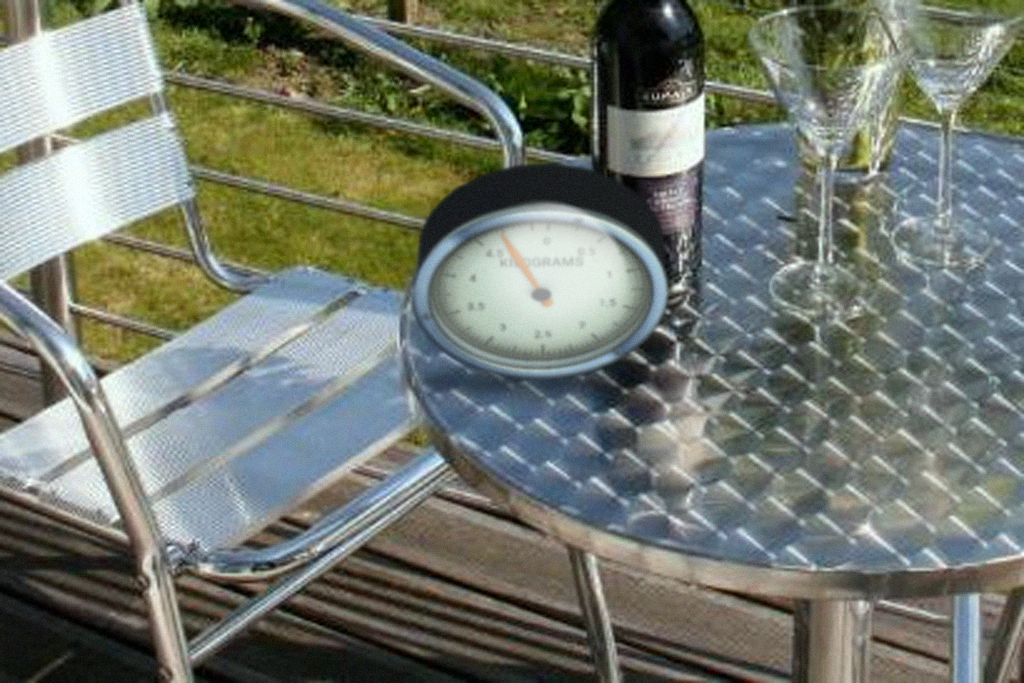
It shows 4.75 kg
